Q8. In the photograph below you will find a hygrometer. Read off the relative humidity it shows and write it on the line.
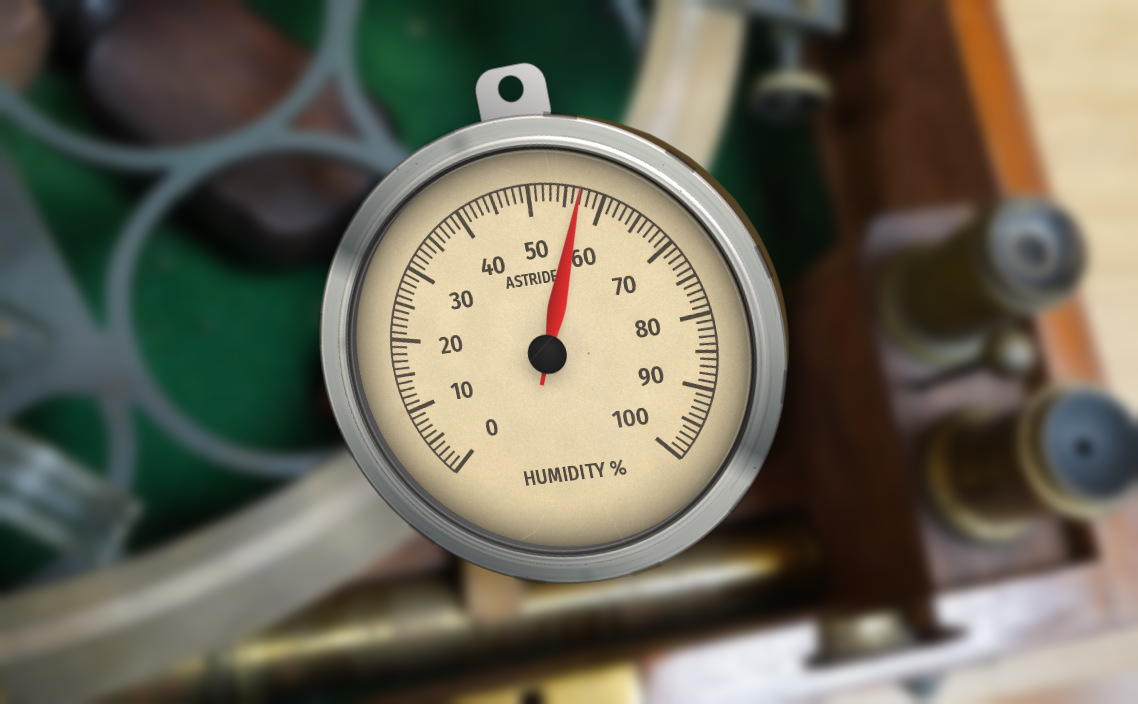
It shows 57 %
